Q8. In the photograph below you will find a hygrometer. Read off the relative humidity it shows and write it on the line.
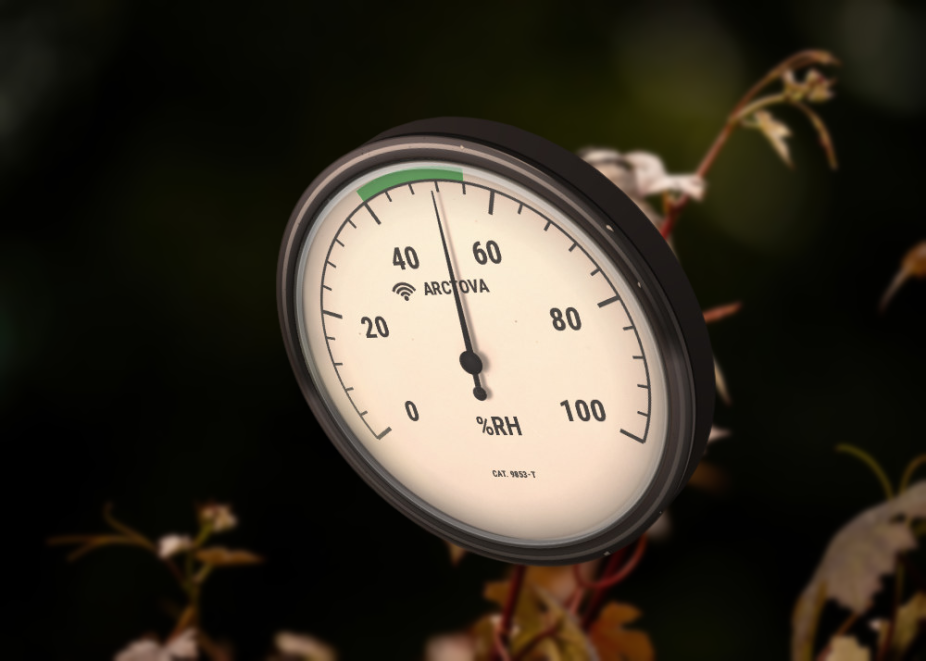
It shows 52 %
